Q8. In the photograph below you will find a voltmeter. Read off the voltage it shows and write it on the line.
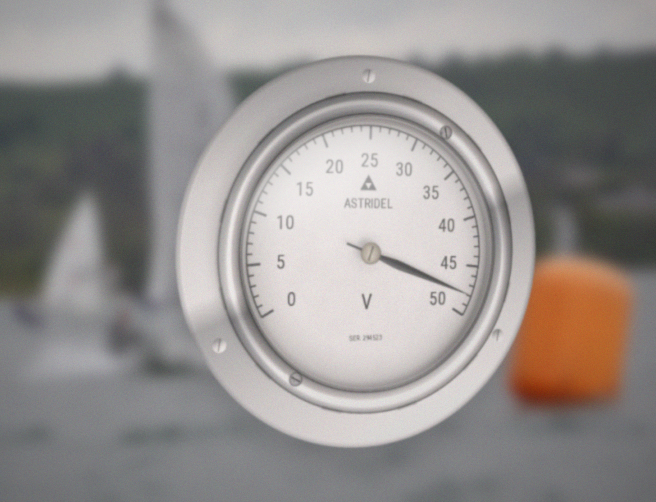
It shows 48 V
